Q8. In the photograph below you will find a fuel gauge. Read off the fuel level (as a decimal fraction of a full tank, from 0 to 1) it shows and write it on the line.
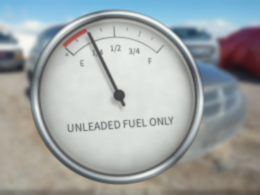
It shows 0.25
